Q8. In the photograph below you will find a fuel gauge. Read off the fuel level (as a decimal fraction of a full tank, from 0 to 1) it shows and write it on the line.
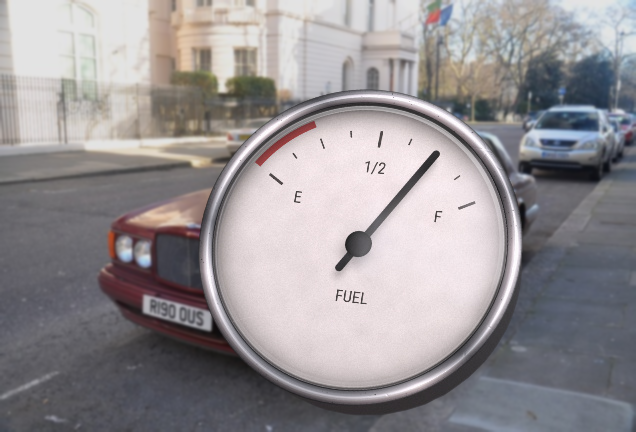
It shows 0.75
